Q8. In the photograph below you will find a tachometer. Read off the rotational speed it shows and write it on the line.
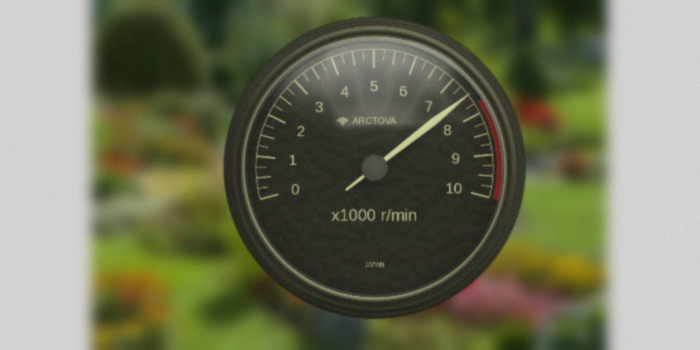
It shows 7500 rpm
